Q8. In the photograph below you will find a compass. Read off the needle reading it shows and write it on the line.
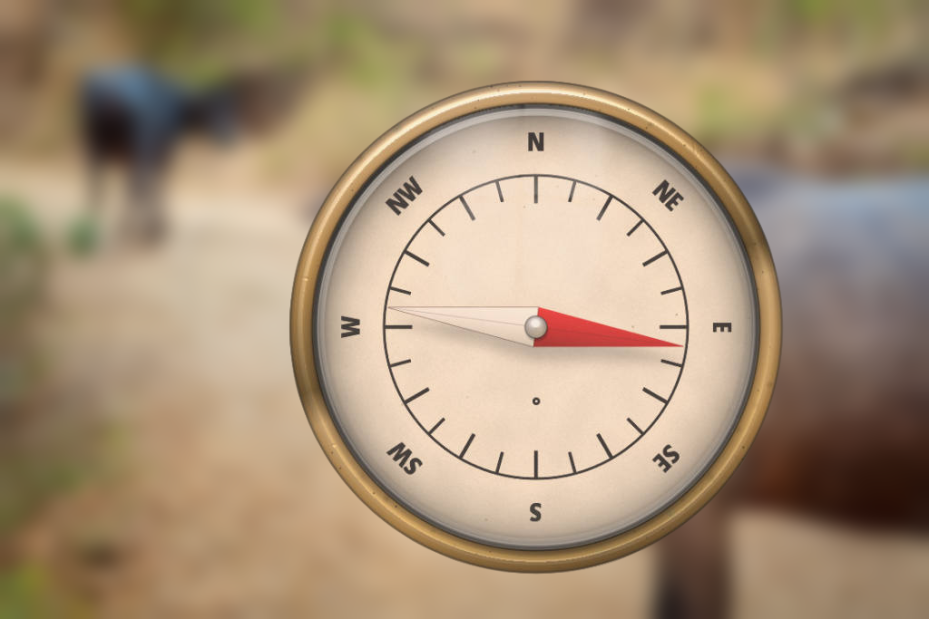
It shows 97.5 °
